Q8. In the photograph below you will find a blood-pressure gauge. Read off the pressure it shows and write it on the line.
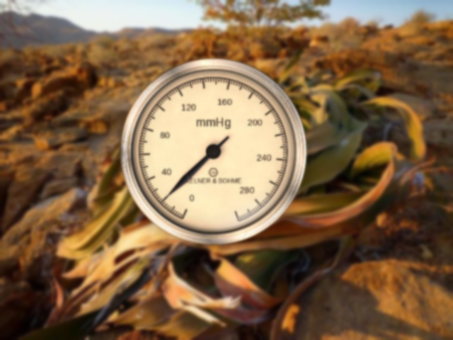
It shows 20 mmHg
